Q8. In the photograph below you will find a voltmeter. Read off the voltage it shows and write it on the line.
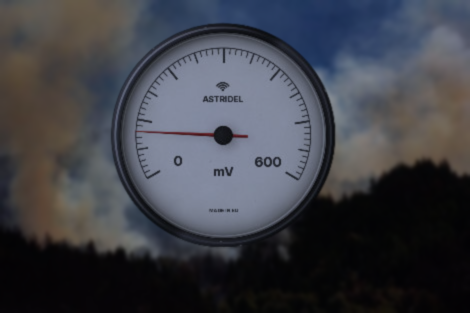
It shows 80 mV
